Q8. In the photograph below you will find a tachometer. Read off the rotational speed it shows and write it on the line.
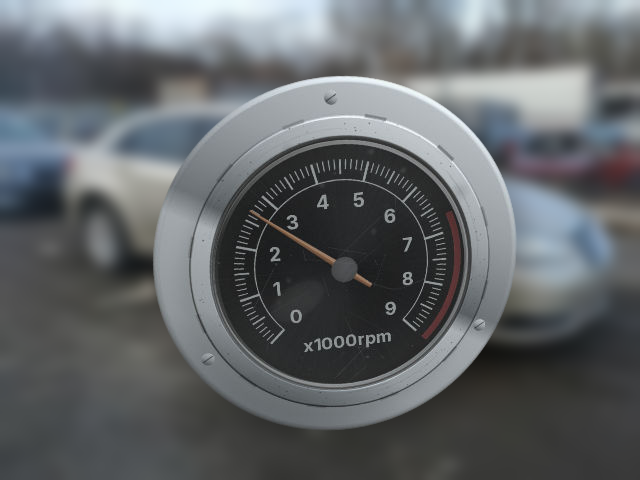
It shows 2700 rpm
